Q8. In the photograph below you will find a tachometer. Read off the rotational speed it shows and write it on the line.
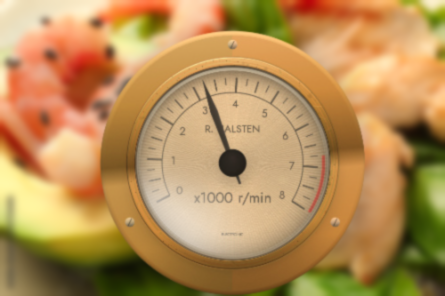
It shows 3250 rpm
